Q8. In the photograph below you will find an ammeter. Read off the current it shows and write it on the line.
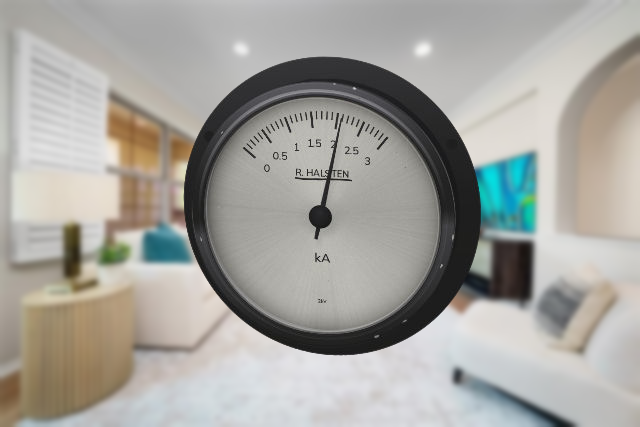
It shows 2.1 kA
